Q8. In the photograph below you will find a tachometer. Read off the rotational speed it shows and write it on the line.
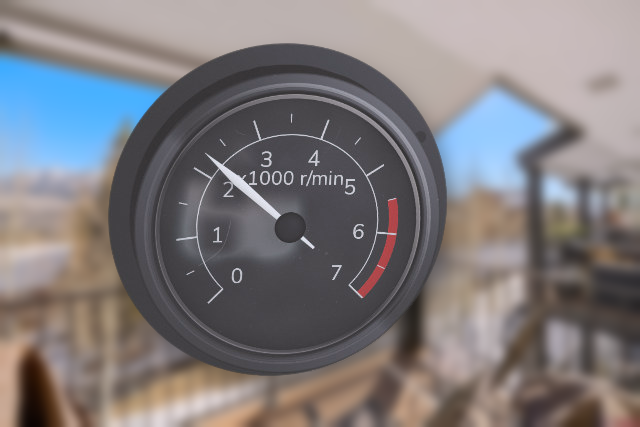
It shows 2250 rpm
